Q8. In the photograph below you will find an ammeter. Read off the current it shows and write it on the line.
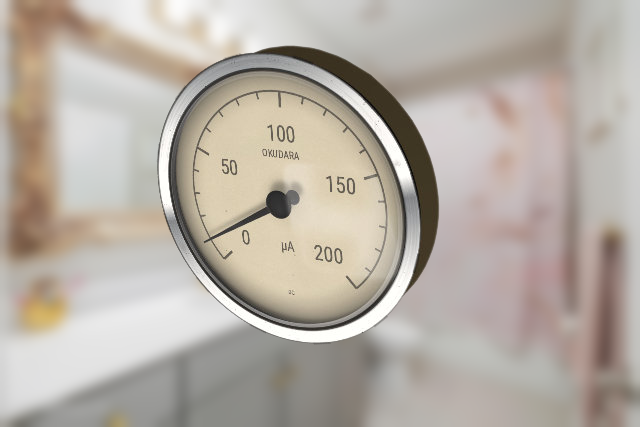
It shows 10 µA
